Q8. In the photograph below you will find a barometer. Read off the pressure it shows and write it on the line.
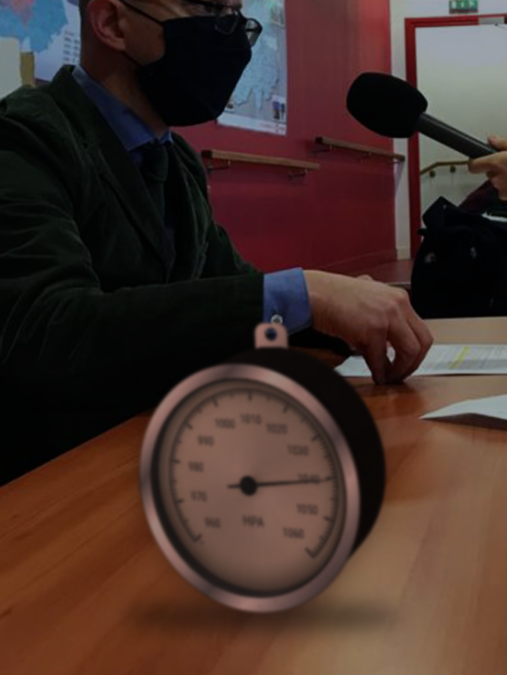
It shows 1040 hPa
